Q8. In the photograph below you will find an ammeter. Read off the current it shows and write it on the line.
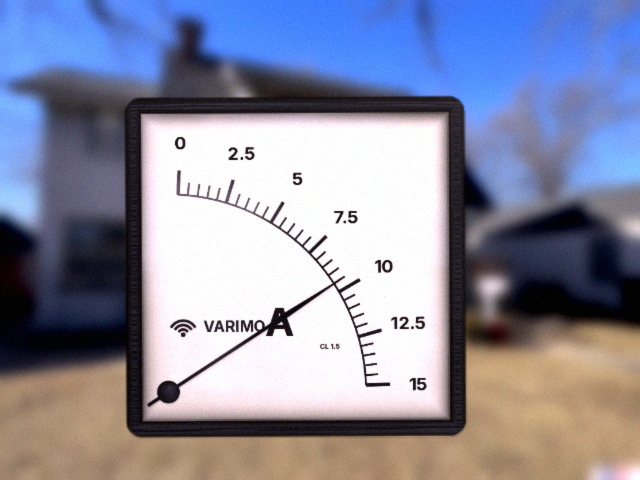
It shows 9.5 A
